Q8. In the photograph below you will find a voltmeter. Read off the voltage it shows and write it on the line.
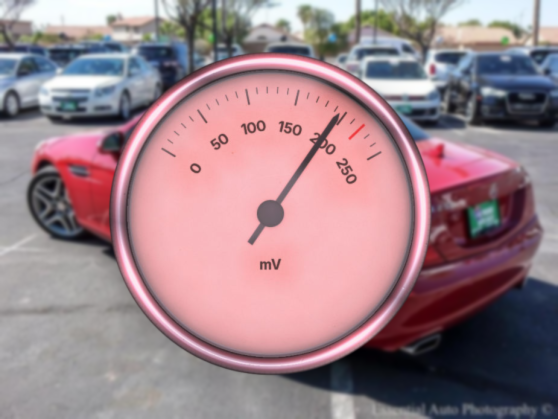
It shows 195 mV
